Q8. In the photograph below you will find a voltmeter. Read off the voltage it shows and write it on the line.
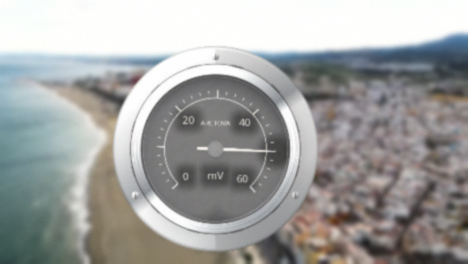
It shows 50 mV
